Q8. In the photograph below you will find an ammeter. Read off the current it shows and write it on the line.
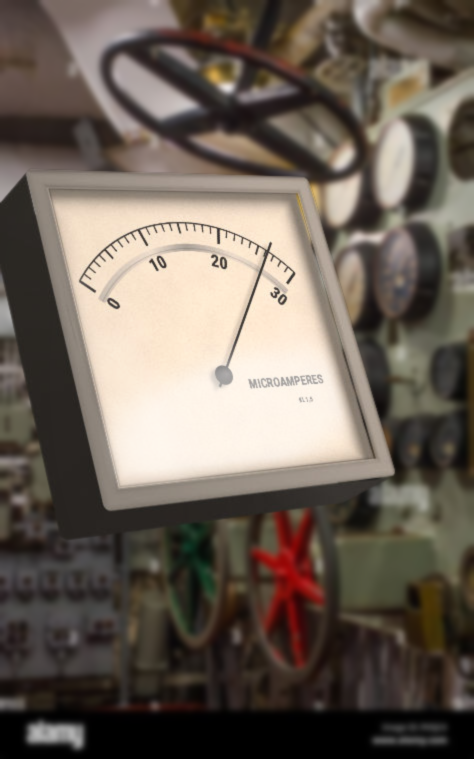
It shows 26 µA
